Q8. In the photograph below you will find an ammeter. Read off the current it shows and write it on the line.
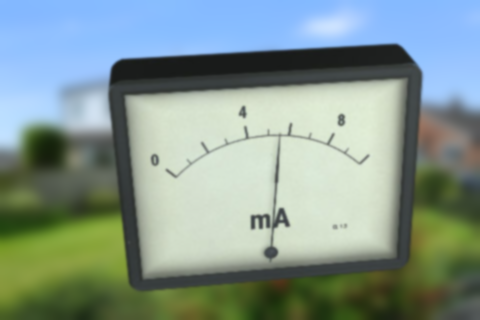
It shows 5.5 mA
